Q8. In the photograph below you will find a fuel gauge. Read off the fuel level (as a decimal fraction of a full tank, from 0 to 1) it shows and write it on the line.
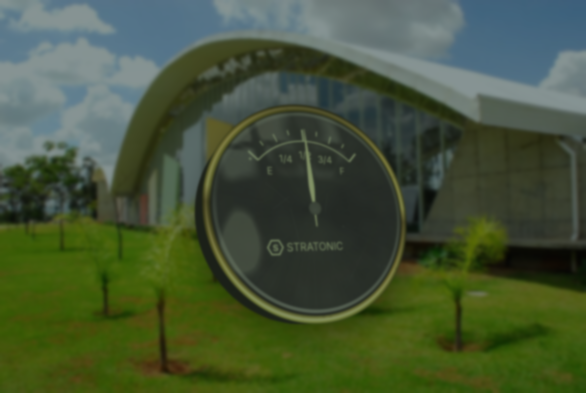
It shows 0.5
